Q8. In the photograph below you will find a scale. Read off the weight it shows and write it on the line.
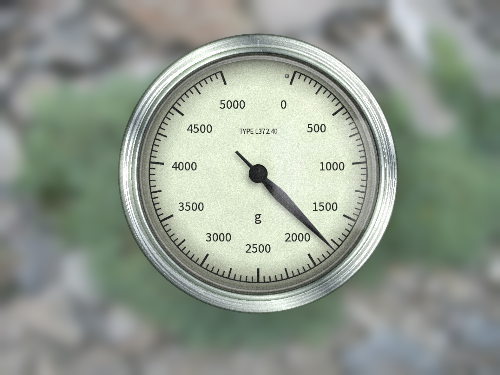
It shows 1800 g
